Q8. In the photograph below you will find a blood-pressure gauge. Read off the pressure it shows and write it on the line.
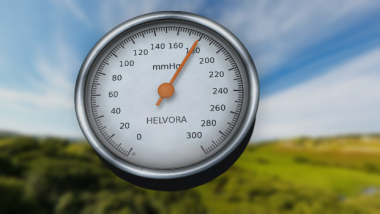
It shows 180 mmHg
